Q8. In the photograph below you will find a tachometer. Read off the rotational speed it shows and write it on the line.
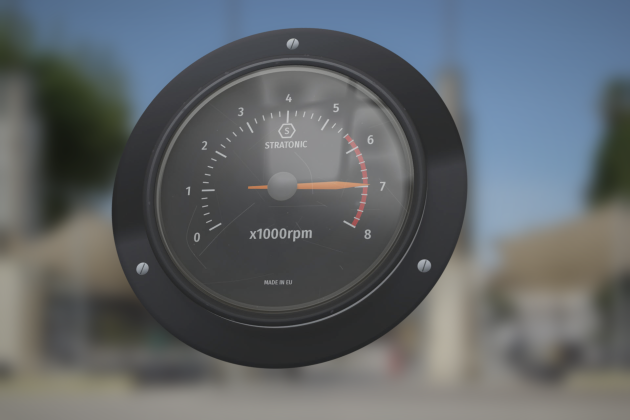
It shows 7000 rpm
